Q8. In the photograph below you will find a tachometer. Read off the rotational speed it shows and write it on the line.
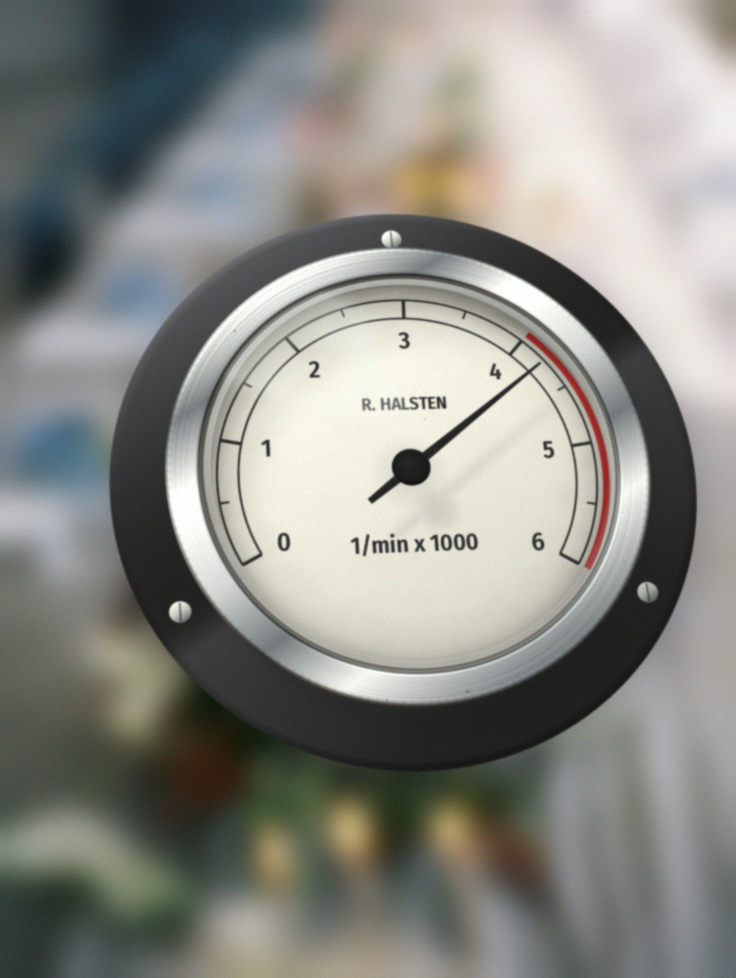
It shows 4250 rpm
